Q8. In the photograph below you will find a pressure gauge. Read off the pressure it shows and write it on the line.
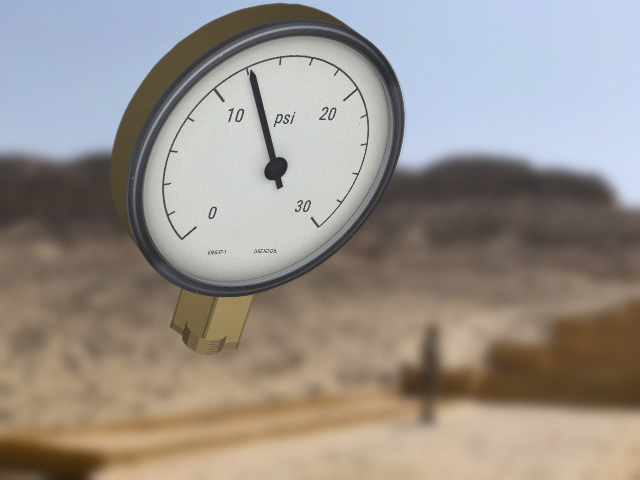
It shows 12 psi
